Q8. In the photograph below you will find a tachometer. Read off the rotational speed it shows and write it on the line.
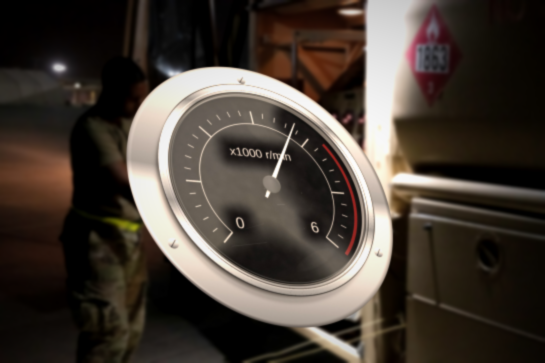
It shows 3700 rpm
